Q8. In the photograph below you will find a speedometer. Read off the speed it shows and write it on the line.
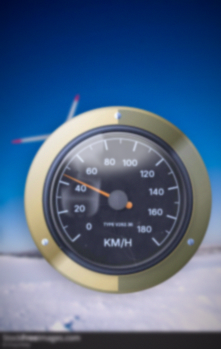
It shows 45 km/h
